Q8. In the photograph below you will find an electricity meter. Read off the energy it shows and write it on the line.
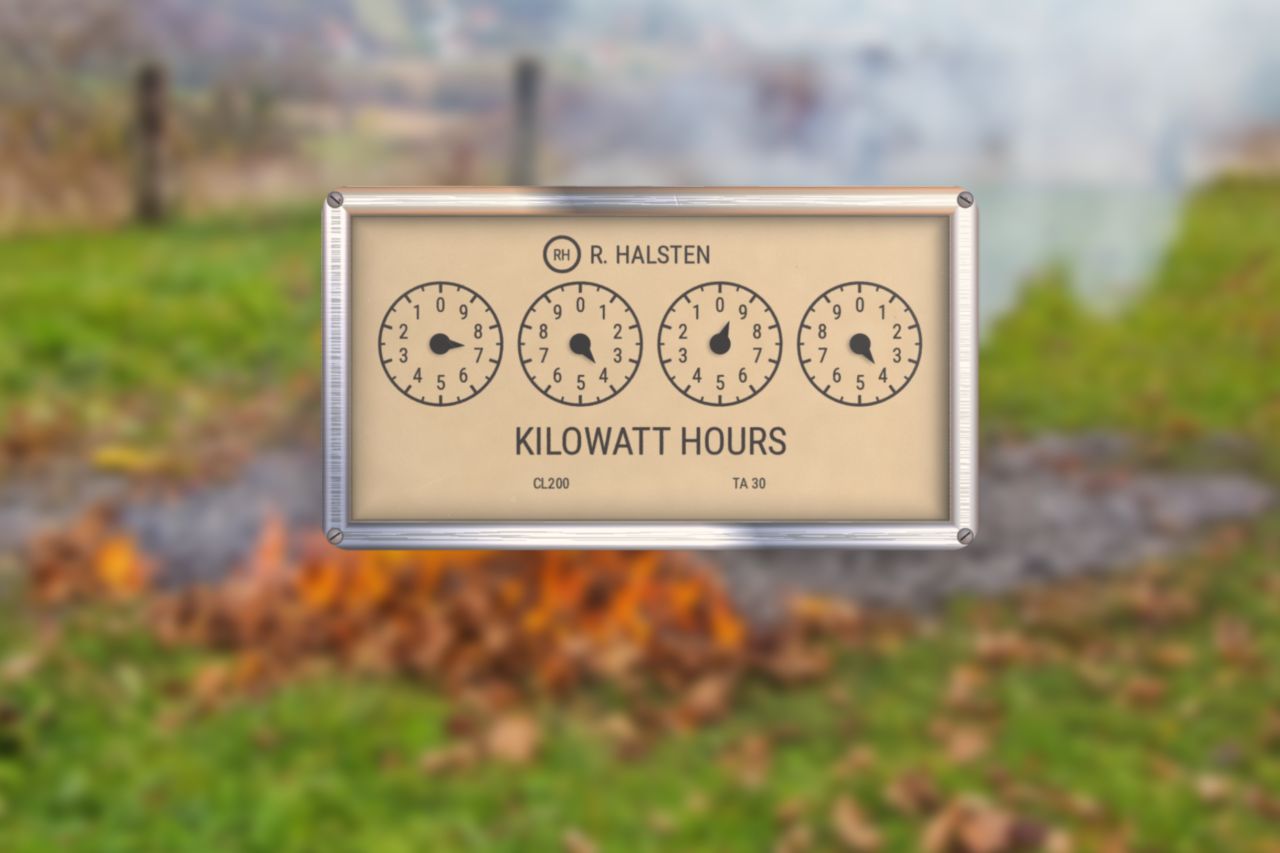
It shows 7394 kWh
